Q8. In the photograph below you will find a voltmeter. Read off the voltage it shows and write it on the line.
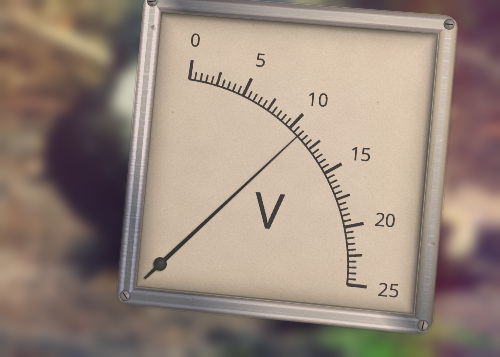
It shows 11 V
